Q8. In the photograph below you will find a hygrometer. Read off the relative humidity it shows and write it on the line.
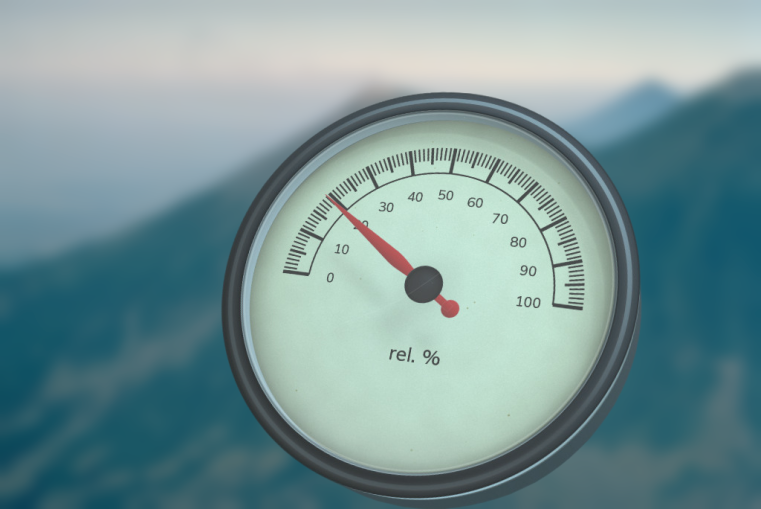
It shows 19 %
